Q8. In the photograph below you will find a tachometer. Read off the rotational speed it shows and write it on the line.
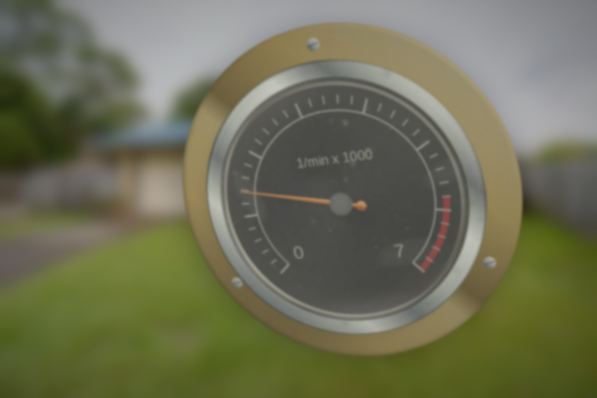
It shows 1400 rpm
